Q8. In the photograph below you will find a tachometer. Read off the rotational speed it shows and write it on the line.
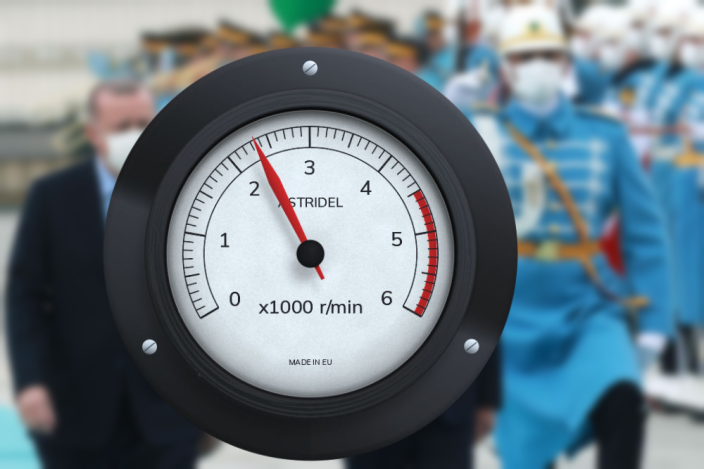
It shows 2350 rpm
